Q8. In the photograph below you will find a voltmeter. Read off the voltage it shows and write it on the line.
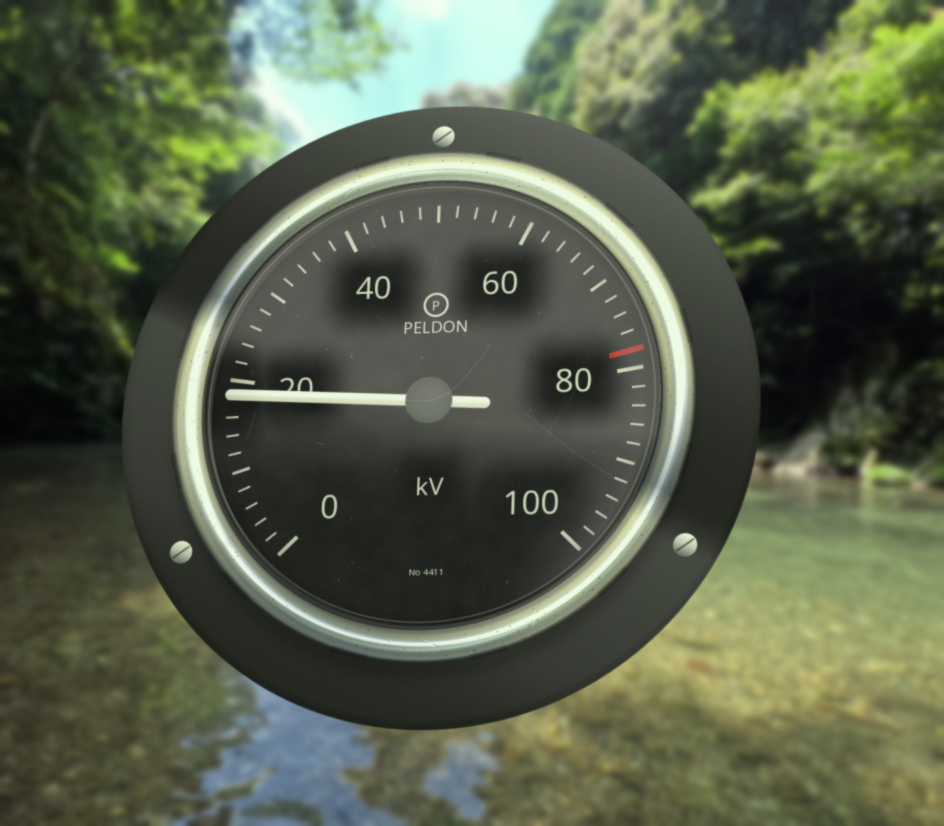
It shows 18 kV
